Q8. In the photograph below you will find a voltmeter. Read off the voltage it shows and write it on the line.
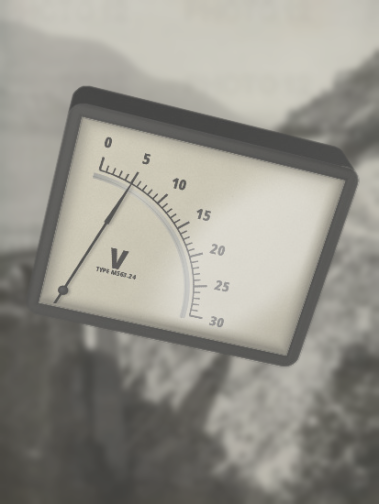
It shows 5 V
